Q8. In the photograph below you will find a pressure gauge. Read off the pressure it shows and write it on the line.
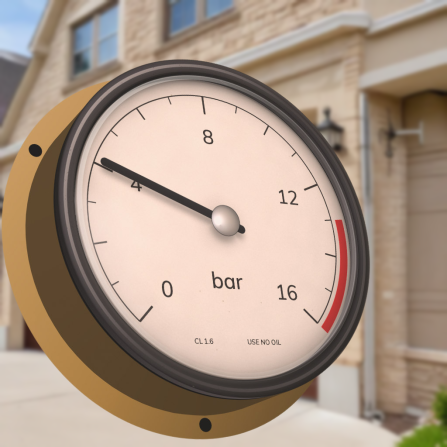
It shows 4 bar
